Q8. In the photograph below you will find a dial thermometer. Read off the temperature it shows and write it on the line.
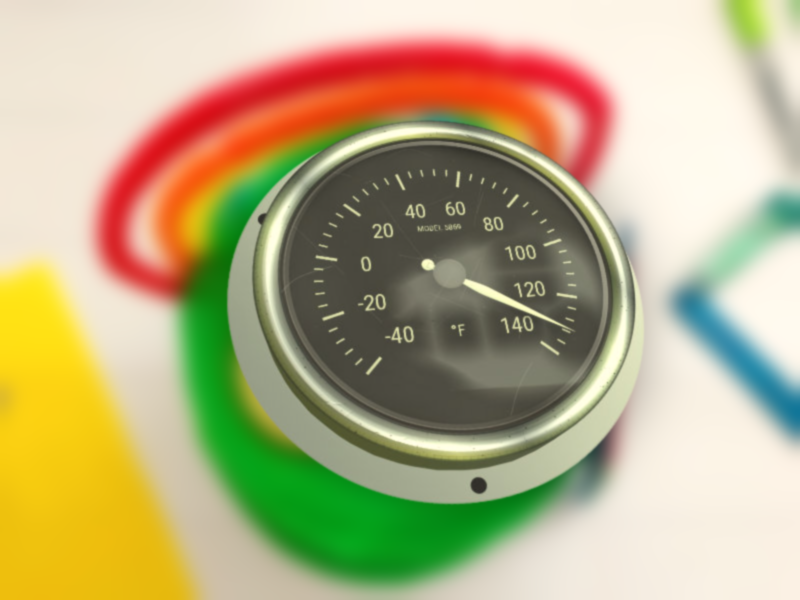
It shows 132 °F
